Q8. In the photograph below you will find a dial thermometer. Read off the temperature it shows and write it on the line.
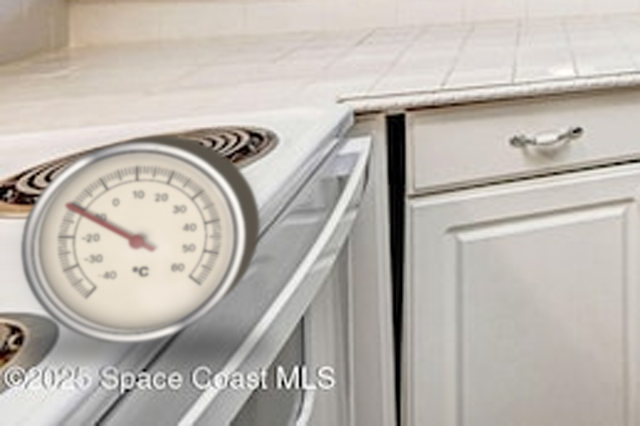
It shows -10 °C
